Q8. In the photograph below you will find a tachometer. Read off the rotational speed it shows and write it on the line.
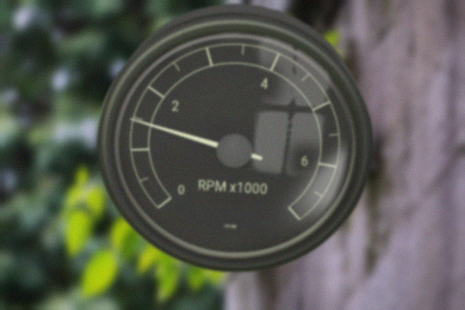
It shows 1500 rpm
